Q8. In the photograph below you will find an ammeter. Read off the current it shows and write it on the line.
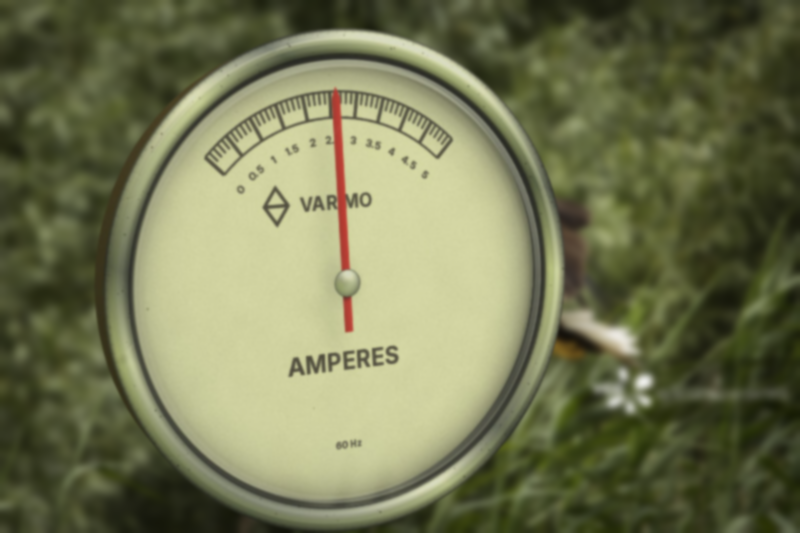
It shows 2.5 A
